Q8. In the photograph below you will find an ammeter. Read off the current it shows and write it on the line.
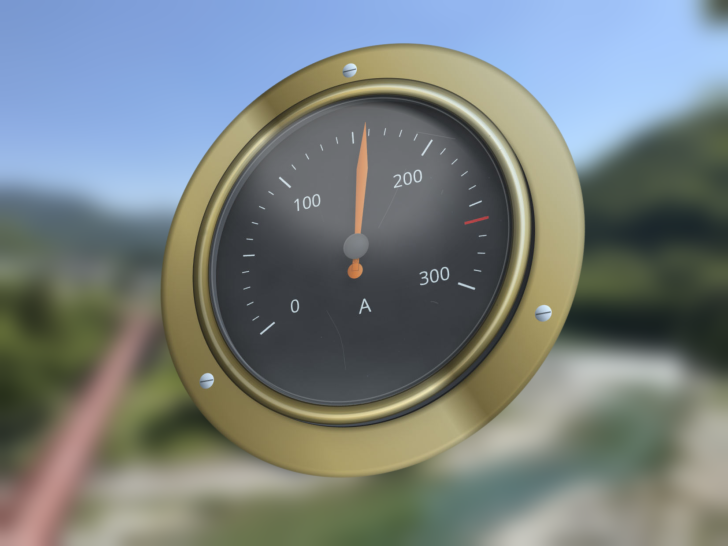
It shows 160 A
